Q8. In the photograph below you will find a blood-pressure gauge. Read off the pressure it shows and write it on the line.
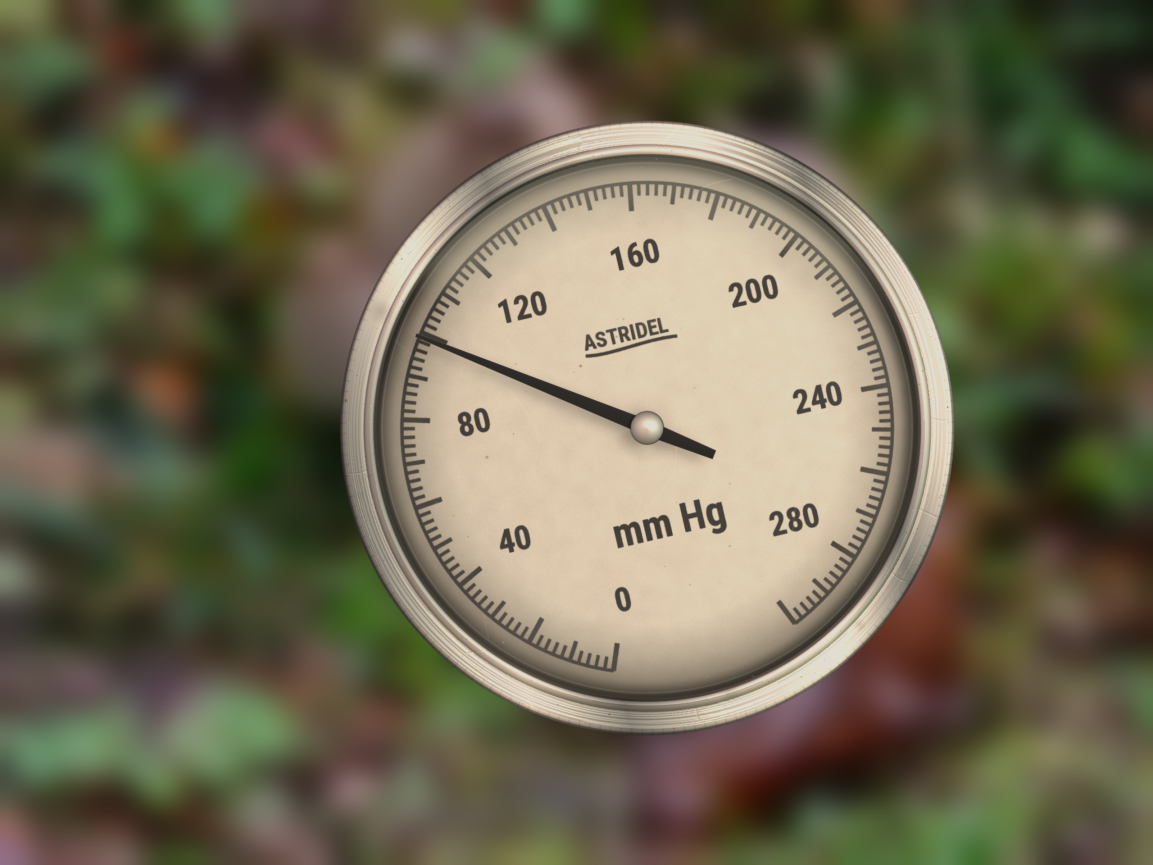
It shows 99 mmHg
